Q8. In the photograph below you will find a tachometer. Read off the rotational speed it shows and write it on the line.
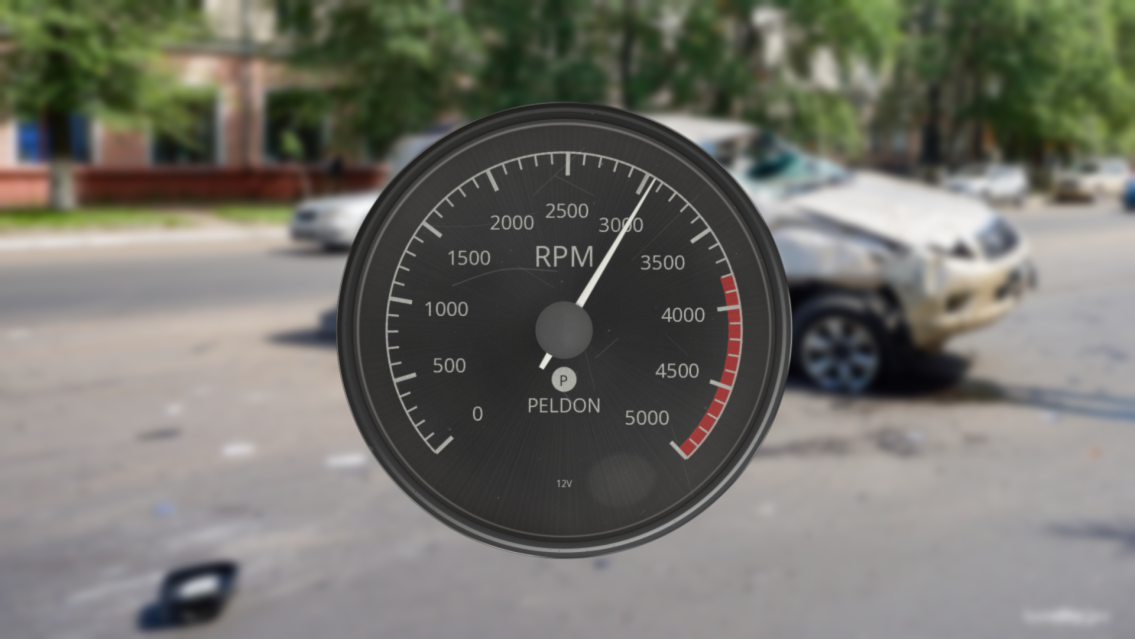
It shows 3050 rpm
